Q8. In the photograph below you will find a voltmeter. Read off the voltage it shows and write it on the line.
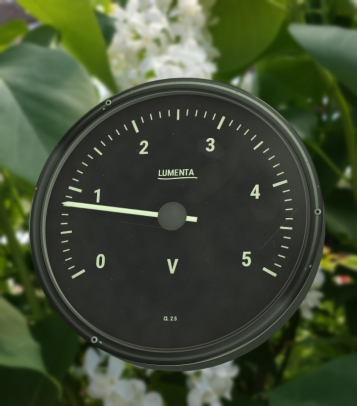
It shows 0.8 V
